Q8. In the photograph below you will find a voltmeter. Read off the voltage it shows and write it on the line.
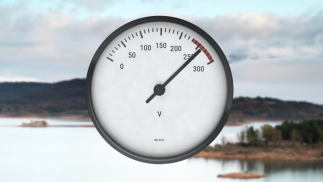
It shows 260 V
